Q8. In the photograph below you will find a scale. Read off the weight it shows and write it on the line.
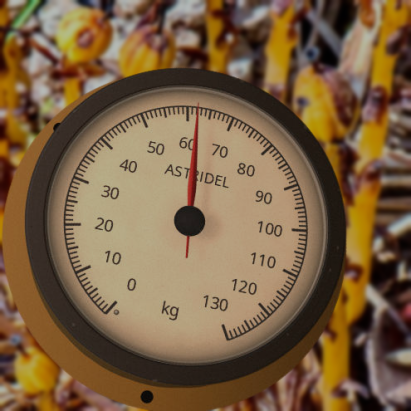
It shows 62 kg
